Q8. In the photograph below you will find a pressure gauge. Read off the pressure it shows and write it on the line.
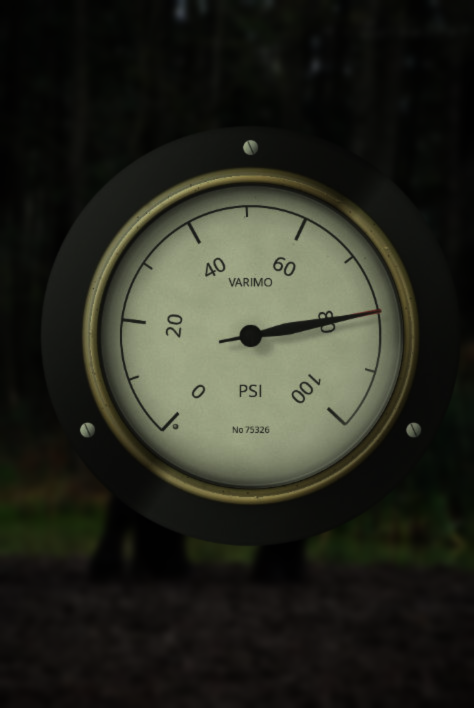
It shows 80 psi
